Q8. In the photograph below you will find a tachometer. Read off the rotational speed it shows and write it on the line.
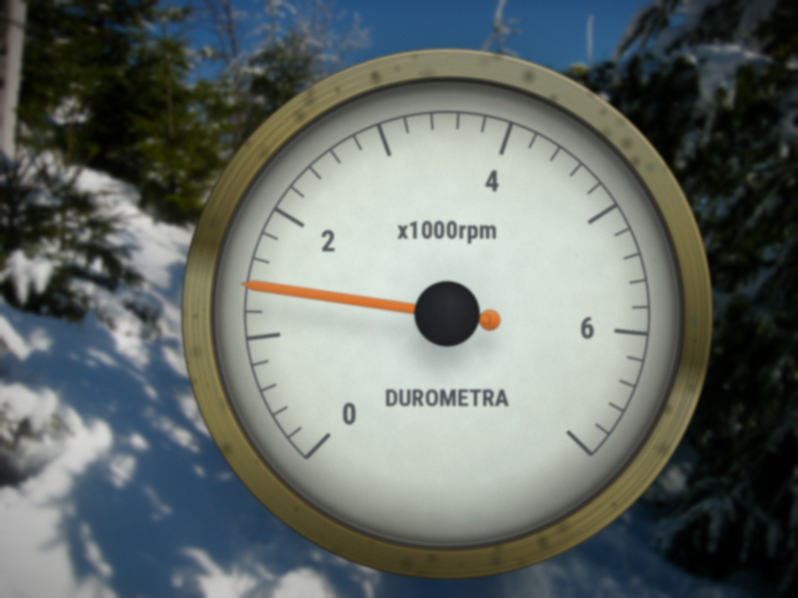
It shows 1400 rpm
